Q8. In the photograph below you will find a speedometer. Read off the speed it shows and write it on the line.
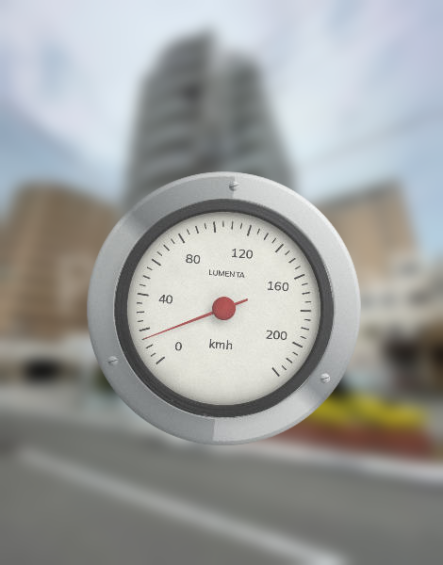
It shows 15 km/h
